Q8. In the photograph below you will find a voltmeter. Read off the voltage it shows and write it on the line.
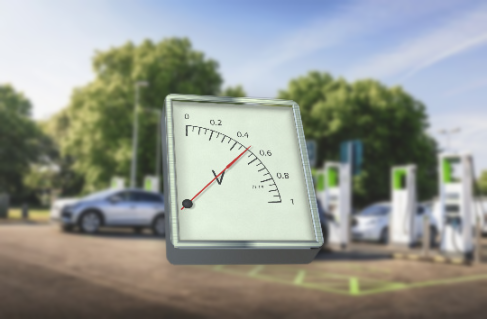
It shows 0.5 V
